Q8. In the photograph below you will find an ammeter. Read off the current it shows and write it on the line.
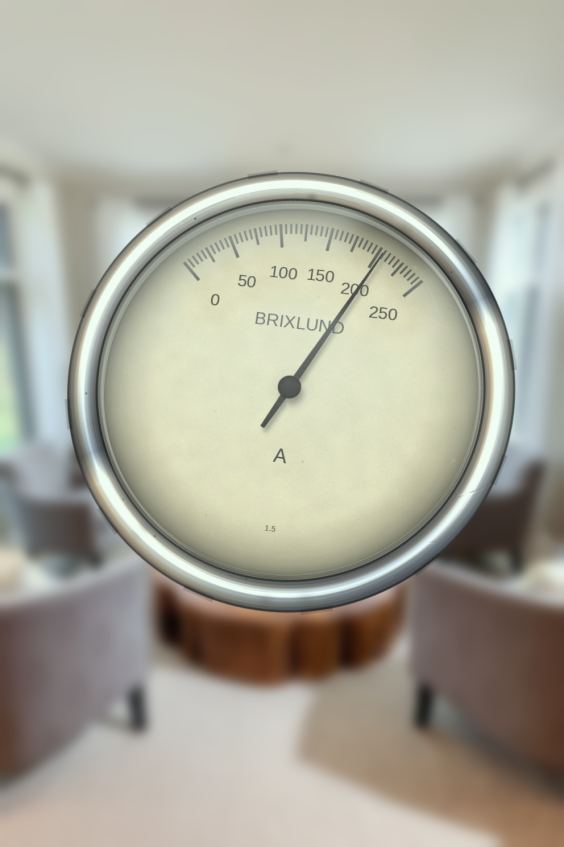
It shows 205 A
